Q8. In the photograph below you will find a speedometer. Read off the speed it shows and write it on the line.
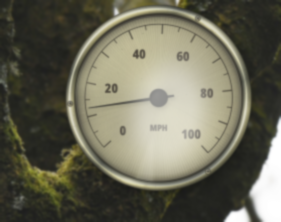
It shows 12.5 mph
